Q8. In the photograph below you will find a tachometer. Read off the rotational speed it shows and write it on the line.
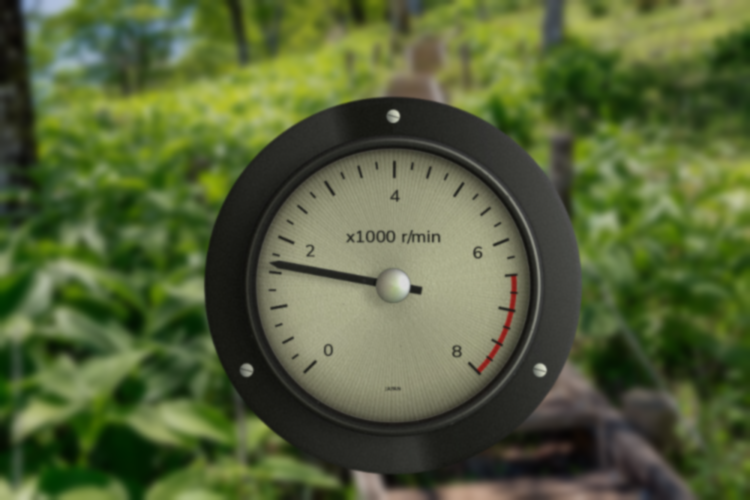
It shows 1625 rpm
